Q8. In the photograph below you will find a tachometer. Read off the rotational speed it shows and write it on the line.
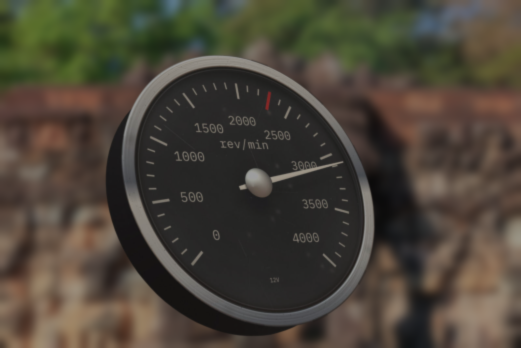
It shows 3100 rpm
